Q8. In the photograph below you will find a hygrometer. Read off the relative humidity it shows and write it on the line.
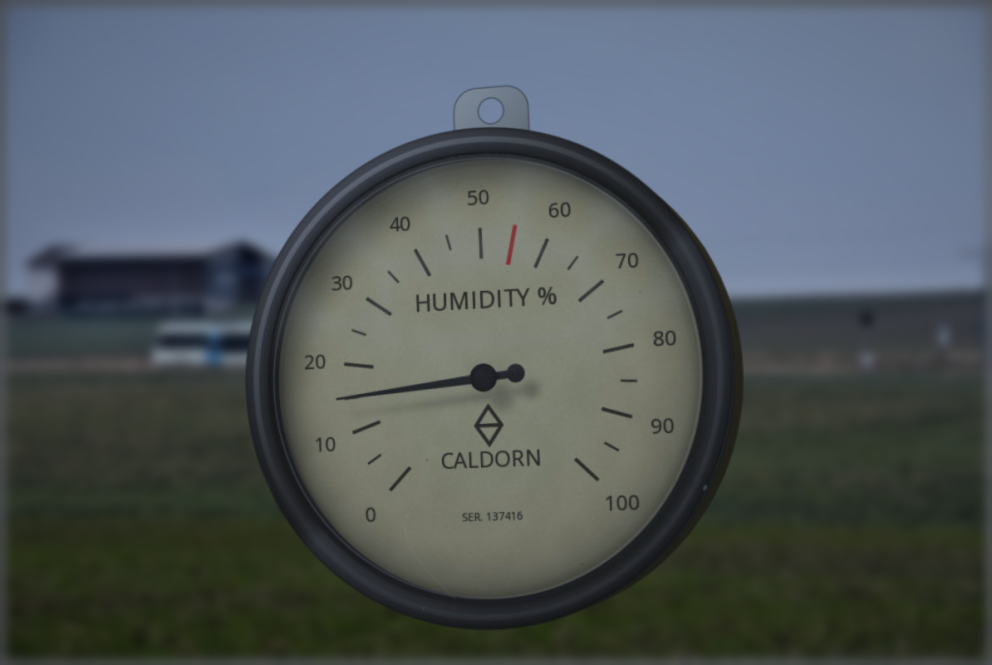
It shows 15 %
